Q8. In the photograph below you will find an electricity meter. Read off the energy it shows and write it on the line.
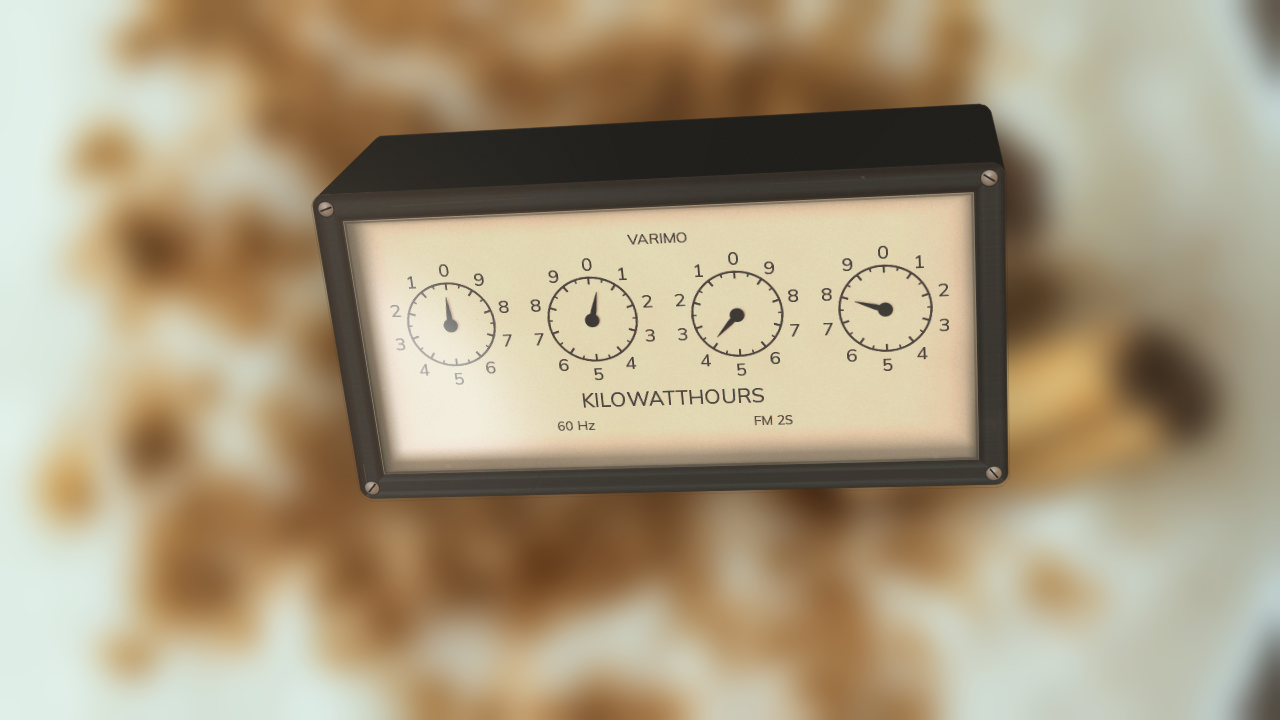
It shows 38 kWh
